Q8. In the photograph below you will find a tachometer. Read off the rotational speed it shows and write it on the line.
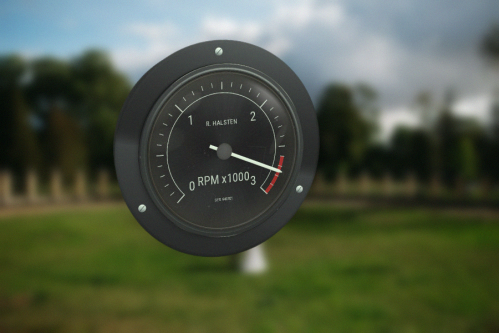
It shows 2750 rpm
